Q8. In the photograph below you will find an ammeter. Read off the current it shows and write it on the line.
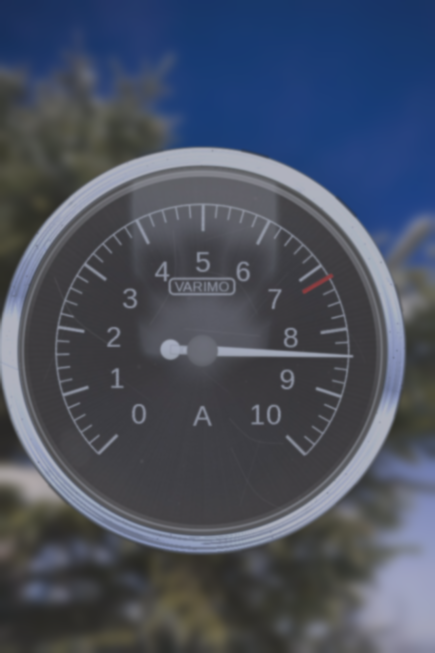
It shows 8.4 A
